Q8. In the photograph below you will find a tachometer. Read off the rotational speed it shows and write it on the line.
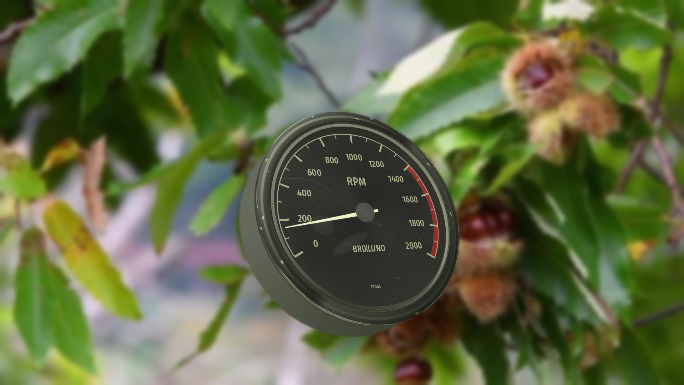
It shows 150 rpm
